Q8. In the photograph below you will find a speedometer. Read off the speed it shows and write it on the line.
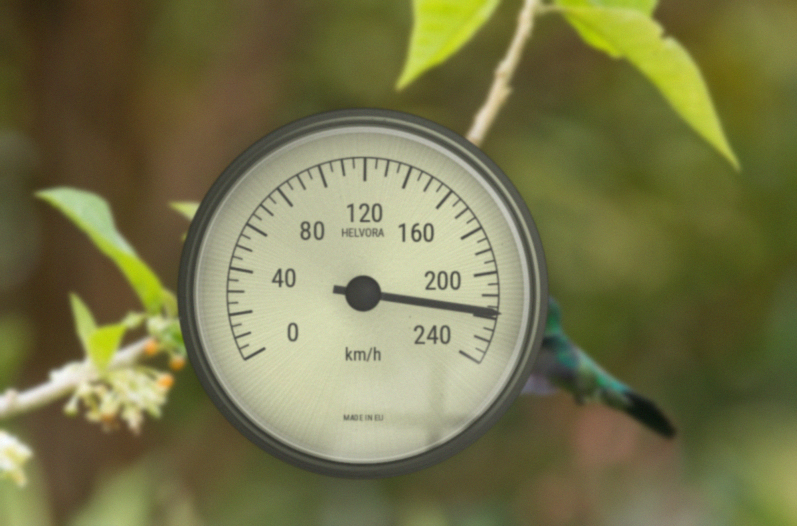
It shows 217.5 km/h
